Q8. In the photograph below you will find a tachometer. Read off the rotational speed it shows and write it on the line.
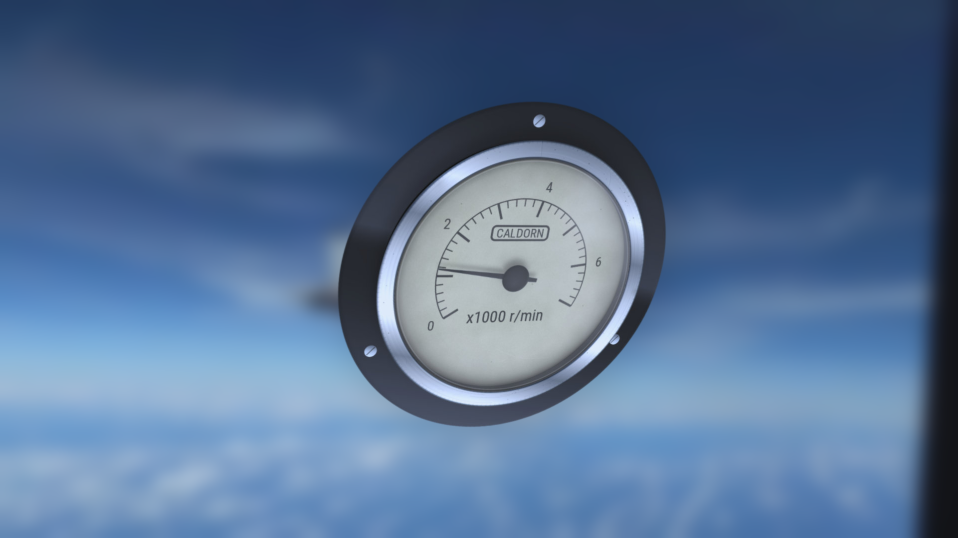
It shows 1200 rpm
